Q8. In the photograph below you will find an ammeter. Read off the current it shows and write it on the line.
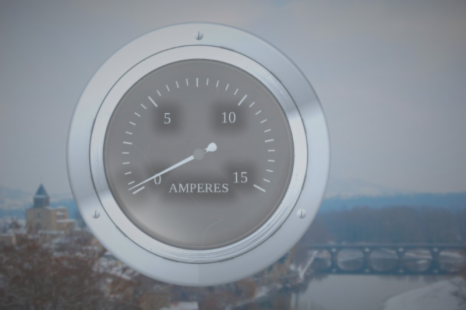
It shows 0.25 A
